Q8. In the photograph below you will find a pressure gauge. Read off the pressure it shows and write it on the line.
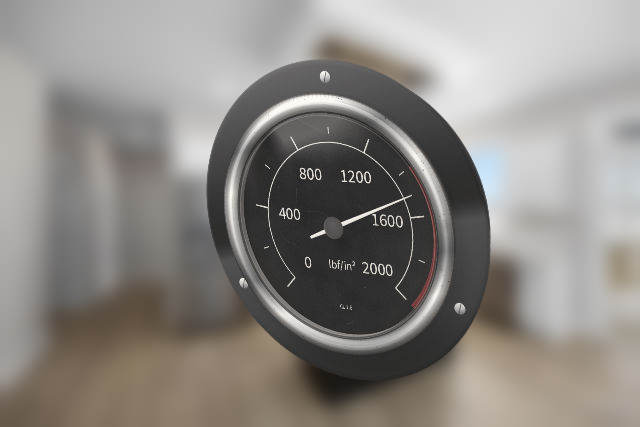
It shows 1500 psi
